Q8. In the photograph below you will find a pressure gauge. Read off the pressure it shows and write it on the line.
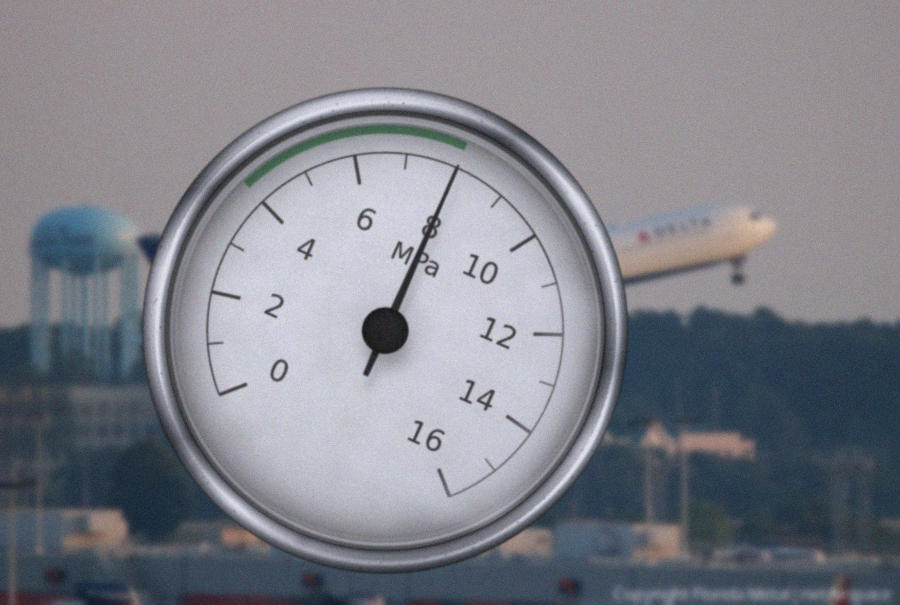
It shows 8 MPa
